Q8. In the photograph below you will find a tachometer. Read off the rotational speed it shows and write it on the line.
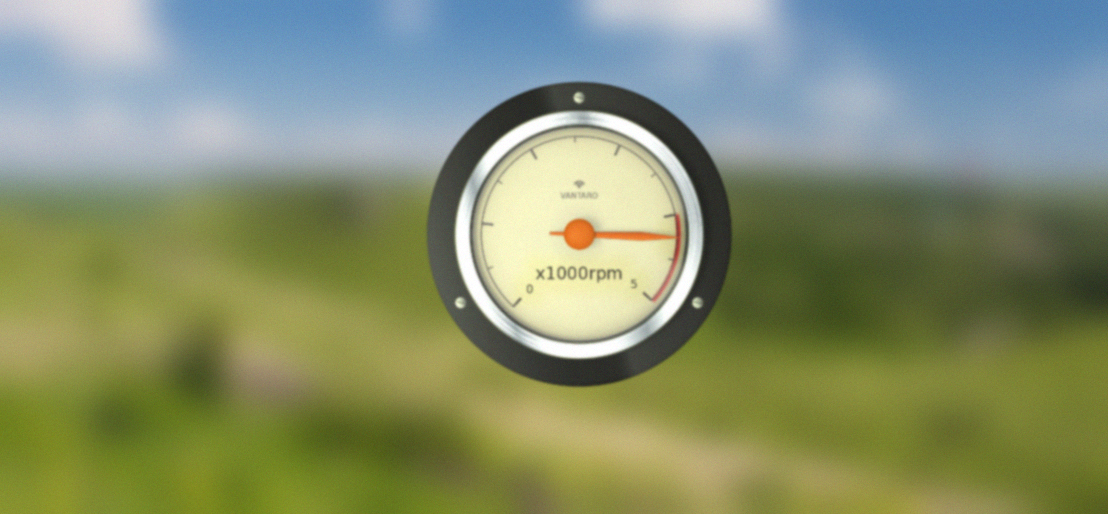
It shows 4250 rpm
